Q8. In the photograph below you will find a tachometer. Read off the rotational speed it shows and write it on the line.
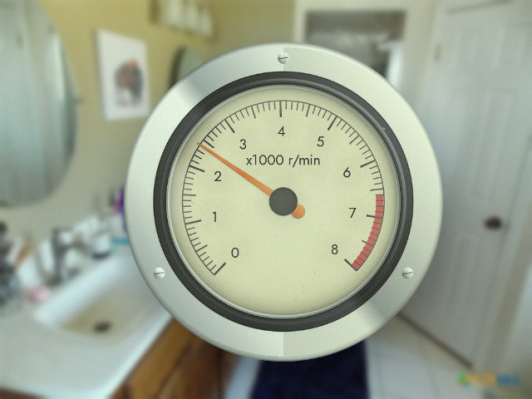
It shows 2400 rpm
